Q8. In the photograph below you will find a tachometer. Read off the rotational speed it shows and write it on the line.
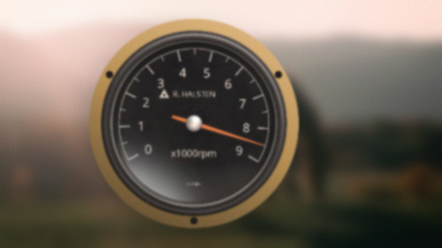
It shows 8500 rpm
